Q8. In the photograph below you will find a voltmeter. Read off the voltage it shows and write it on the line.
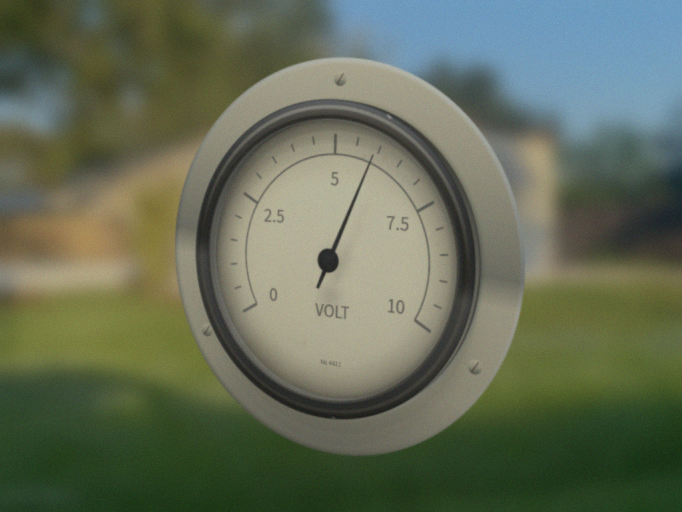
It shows 6 V
